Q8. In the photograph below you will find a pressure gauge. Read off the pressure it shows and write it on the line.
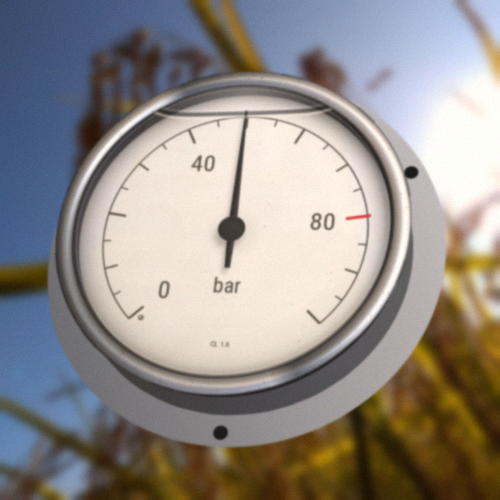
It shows 50 bar
